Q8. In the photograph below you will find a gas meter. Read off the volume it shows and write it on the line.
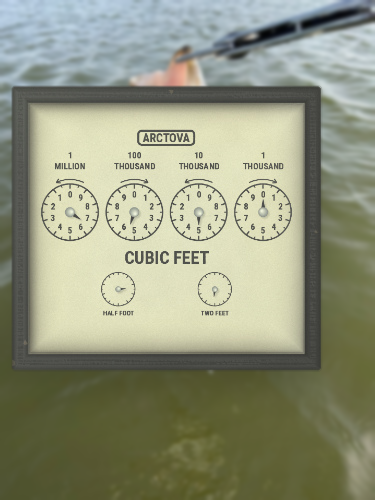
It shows 655000 ft³
